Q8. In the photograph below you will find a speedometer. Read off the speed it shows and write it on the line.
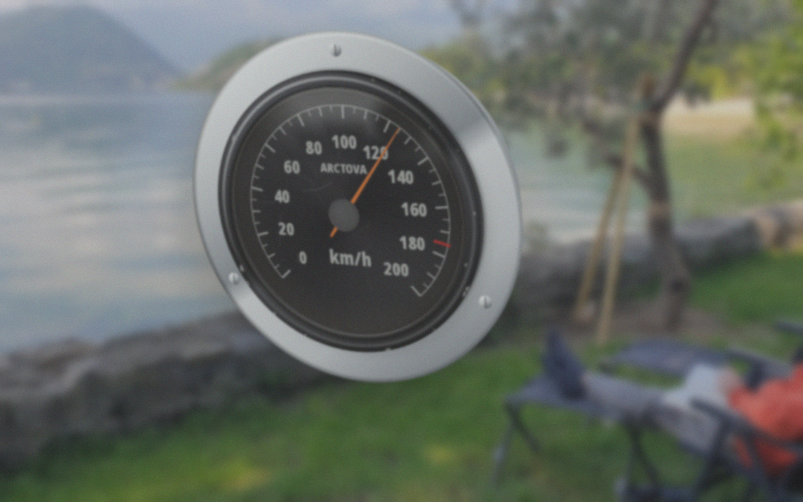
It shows 125 km/h
